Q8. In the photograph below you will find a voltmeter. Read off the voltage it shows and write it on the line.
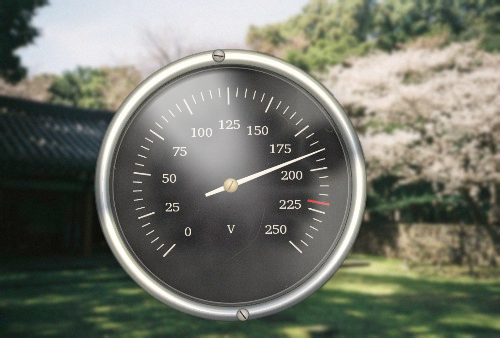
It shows 190 V
